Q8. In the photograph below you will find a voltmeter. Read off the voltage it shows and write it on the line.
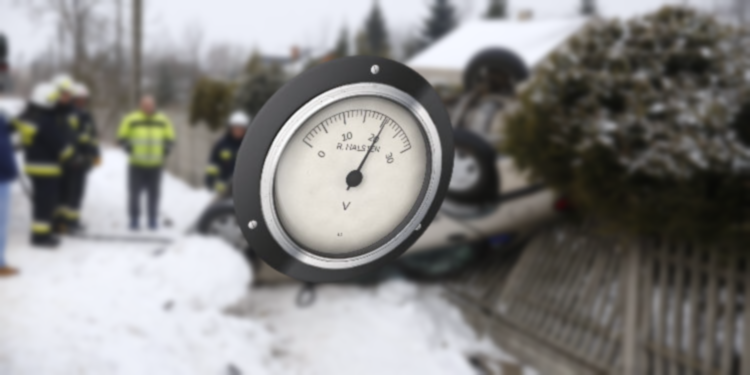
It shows 20 V
